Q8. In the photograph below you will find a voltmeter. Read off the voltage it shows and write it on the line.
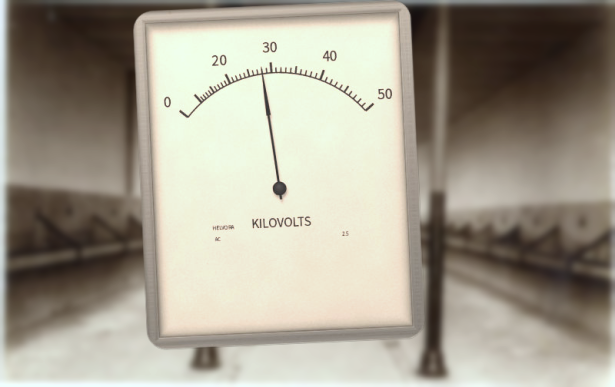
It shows 28 kV
